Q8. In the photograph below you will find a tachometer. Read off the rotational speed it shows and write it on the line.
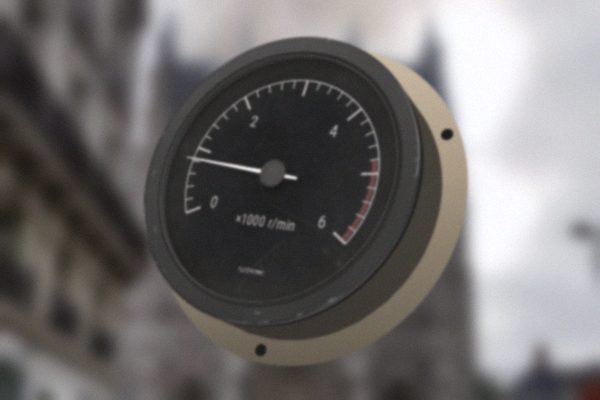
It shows 800 rpm
